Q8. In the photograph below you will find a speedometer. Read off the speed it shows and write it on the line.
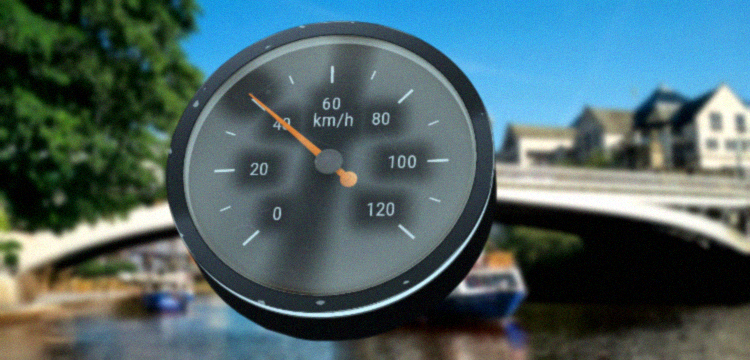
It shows 40 km/h
